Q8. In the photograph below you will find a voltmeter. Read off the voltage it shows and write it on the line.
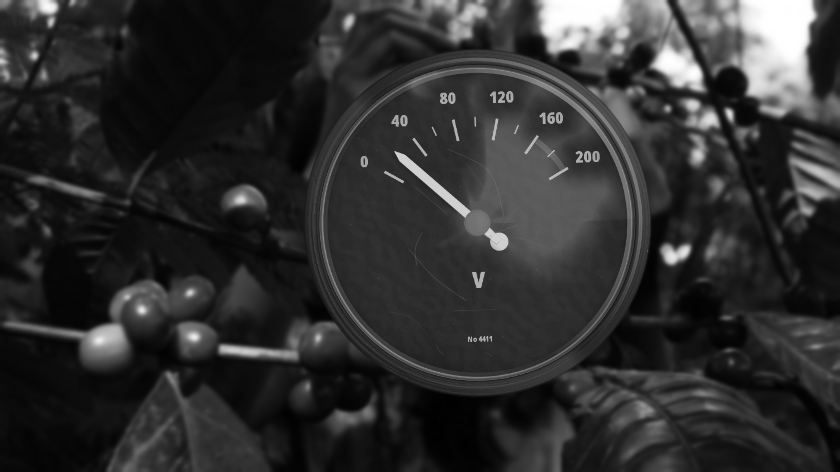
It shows 20 V
